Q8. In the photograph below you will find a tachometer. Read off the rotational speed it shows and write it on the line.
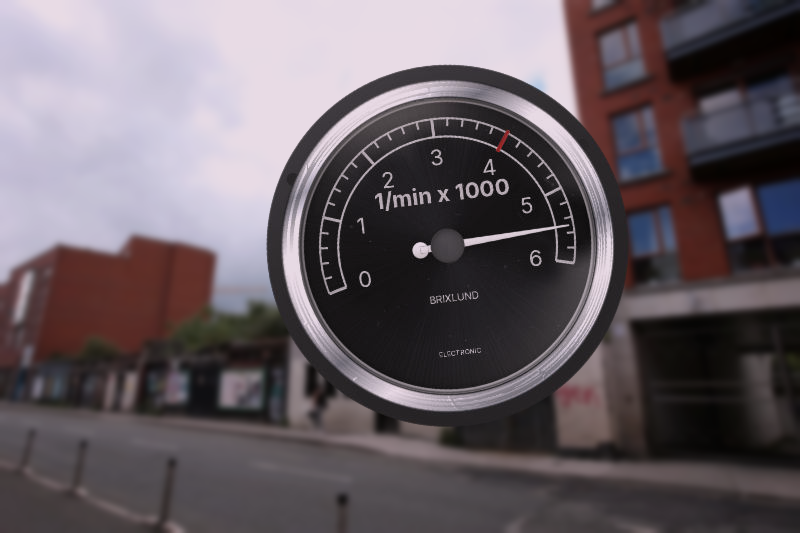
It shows 5500 rpm
